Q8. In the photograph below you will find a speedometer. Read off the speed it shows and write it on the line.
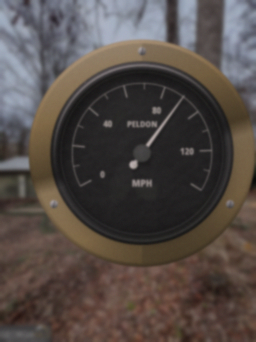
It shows 90 mph
